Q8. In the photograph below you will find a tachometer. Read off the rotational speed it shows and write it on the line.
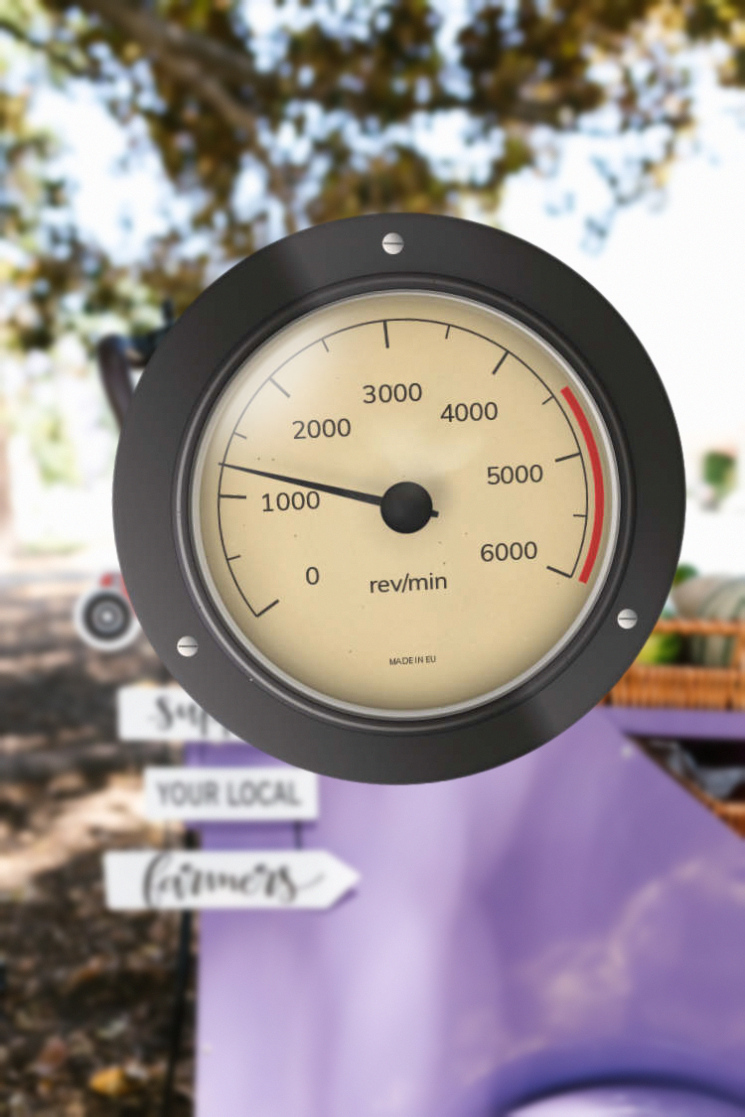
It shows 1250 rpm
